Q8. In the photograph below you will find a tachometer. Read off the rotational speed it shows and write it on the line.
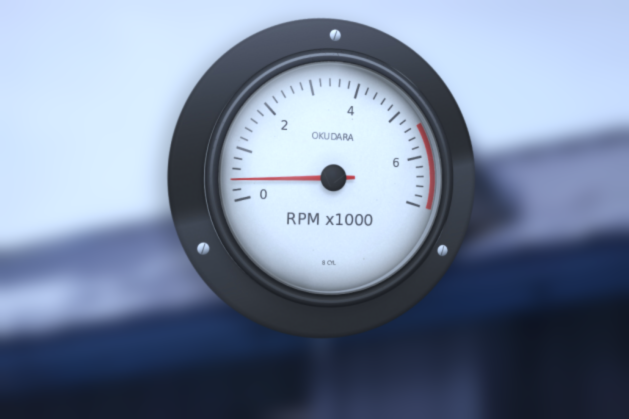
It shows 400 rpm
